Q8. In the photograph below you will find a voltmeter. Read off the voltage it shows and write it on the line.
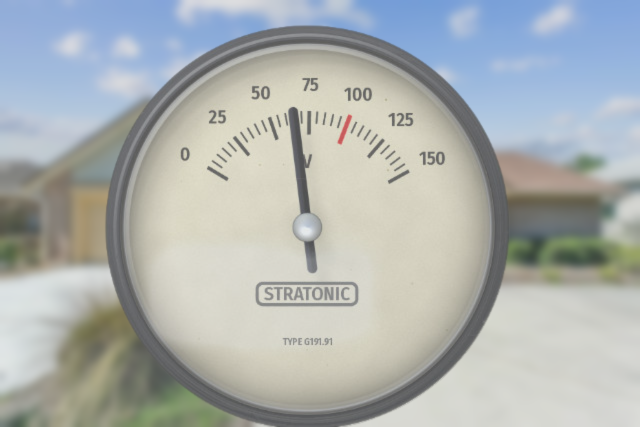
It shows 65 V
